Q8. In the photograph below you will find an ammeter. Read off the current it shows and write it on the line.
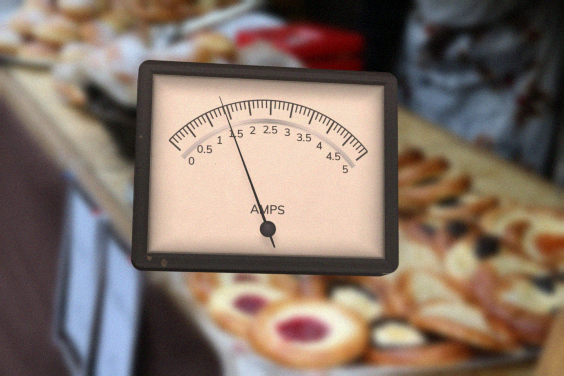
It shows 1.4 A
